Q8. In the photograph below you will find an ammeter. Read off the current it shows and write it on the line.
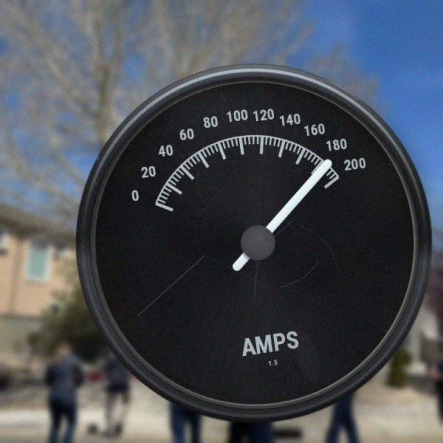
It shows 184 A
